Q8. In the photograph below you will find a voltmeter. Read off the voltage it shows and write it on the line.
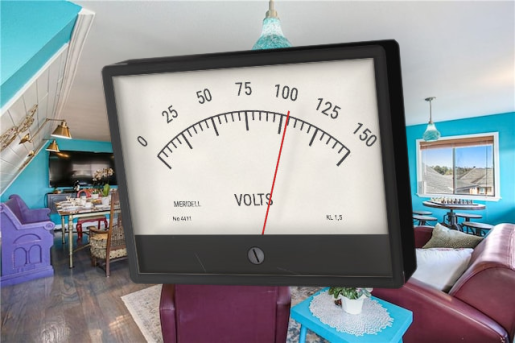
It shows 105 V
